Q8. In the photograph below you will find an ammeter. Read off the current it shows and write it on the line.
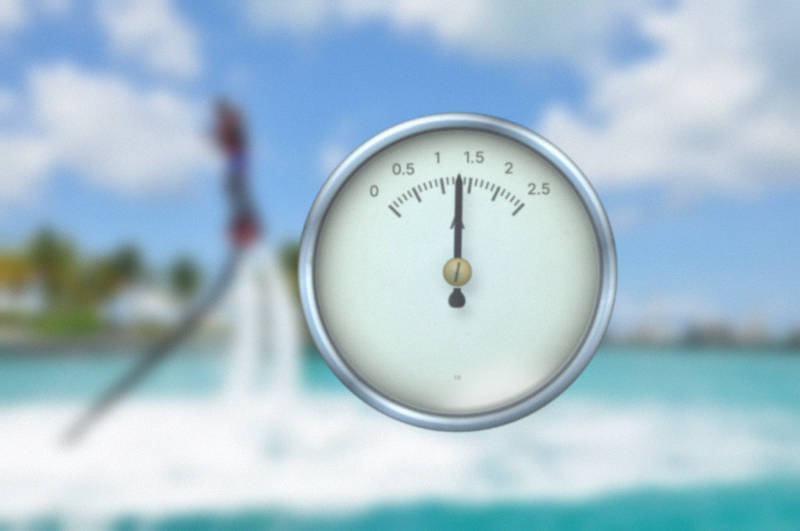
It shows 1.3 A
